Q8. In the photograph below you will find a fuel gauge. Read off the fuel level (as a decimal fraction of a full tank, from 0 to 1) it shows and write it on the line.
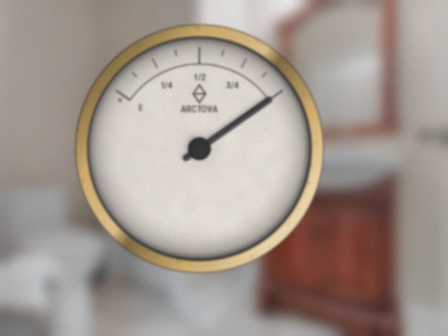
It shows 1
